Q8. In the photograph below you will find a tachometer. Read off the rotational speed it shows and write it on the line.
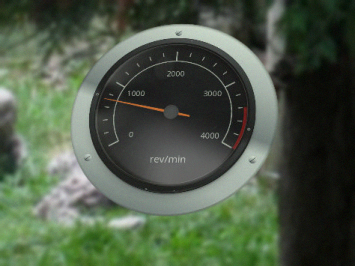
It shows 700 rpm
